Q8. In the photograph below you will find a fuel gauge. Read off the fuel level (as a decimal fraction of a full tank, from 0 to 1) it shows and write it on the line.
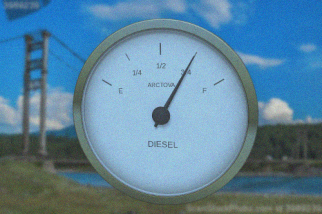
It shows 0.75
